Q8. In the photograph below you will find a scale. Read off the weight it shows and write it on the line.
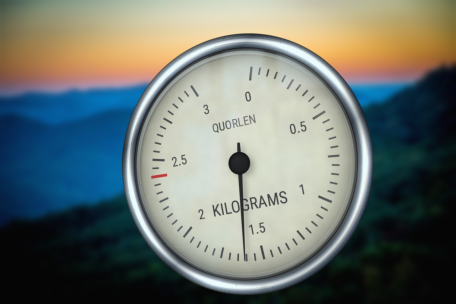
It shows 1.6 kg
